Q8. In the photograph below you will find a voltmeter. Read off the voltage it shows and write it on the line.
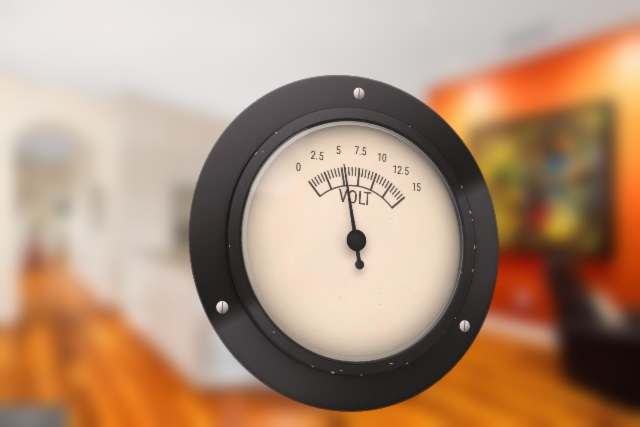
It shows 5 V
